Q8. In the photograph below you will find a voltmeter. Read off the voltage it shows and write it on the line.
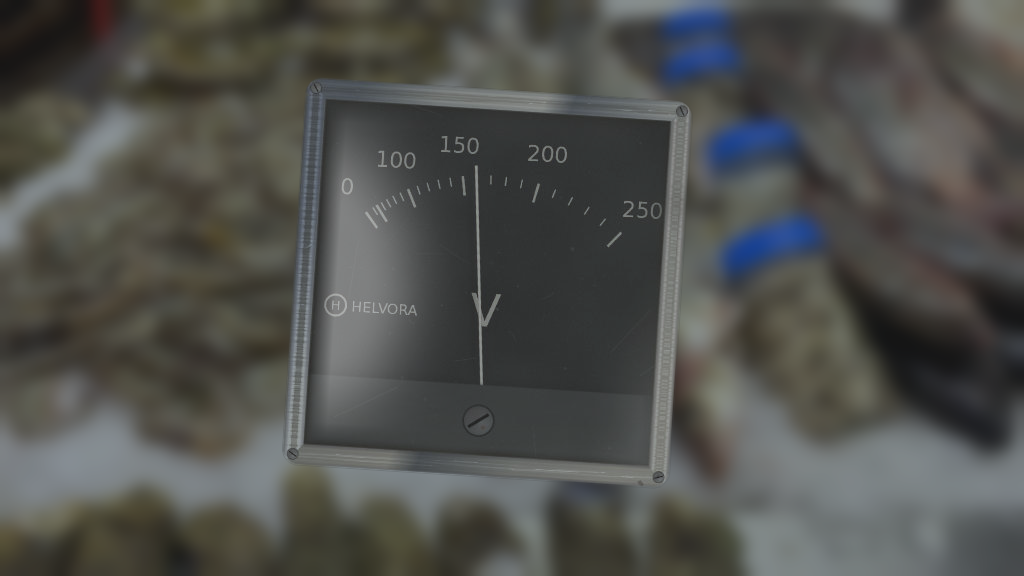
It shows 160 V
